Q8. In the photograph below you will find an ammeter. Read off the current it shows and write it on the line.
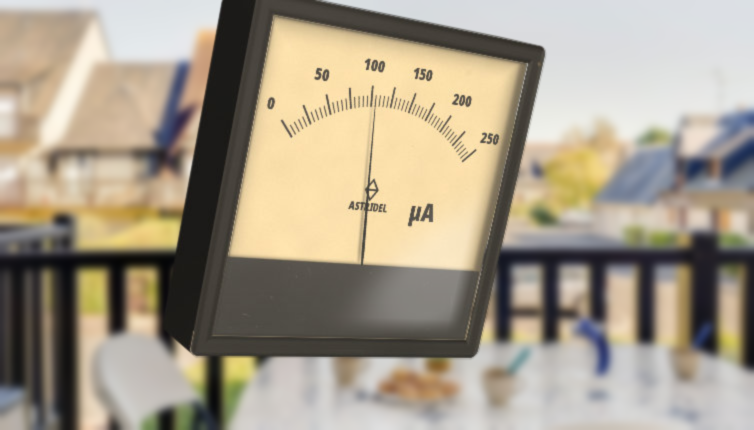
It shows 100 µA
